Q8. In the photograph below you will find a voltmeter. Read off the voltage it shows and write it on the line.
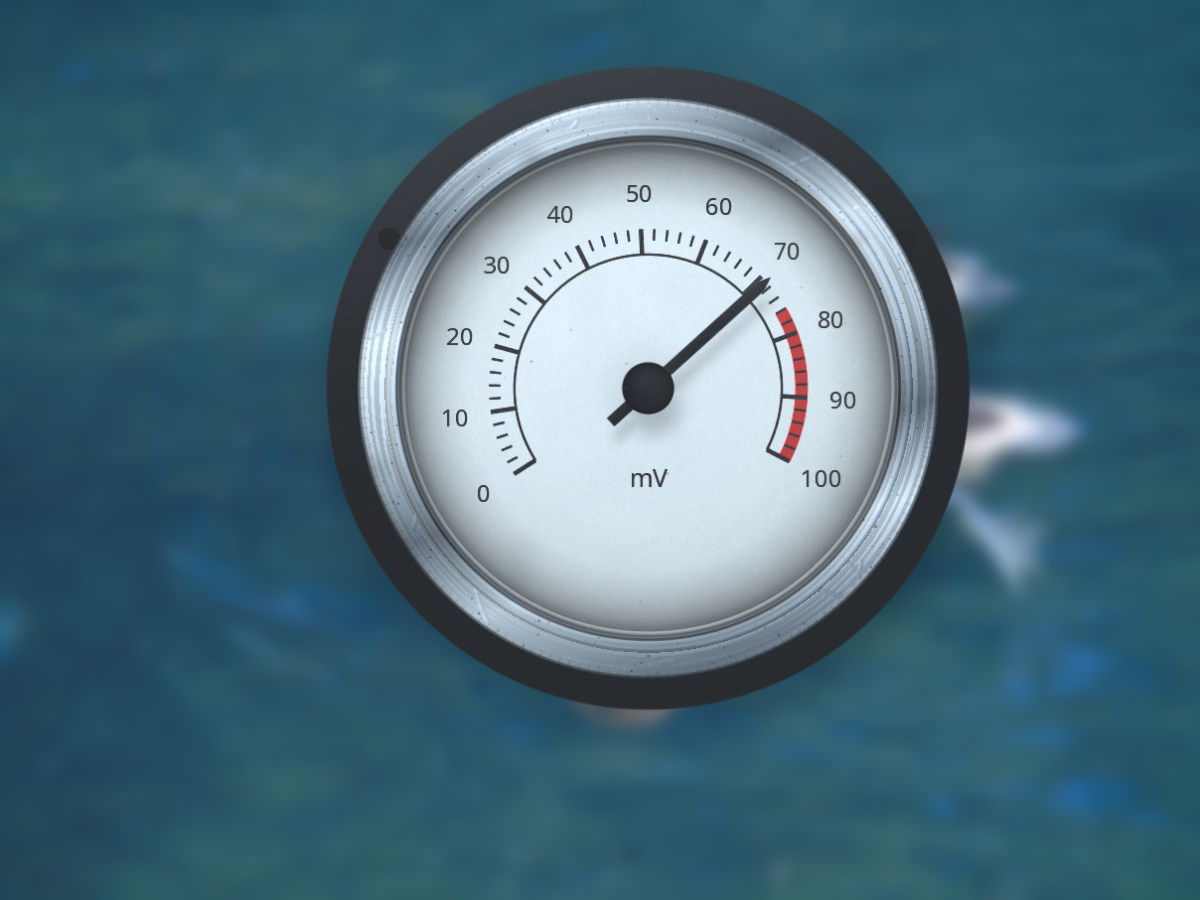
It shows 71 mV
